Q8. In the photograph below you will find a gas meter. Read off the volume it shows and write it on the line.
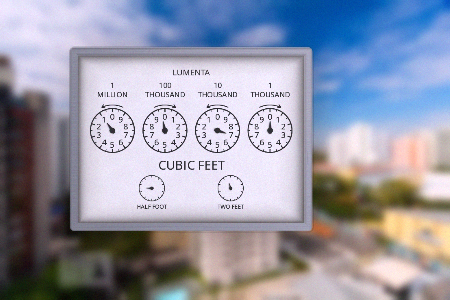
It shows 97000 ft³
